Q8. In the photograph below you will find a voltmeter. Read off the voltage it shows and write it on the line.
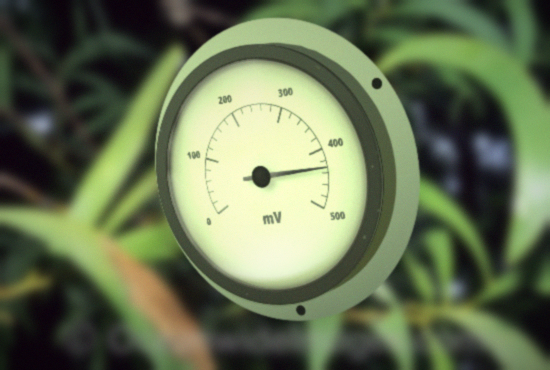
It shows 430 mV
